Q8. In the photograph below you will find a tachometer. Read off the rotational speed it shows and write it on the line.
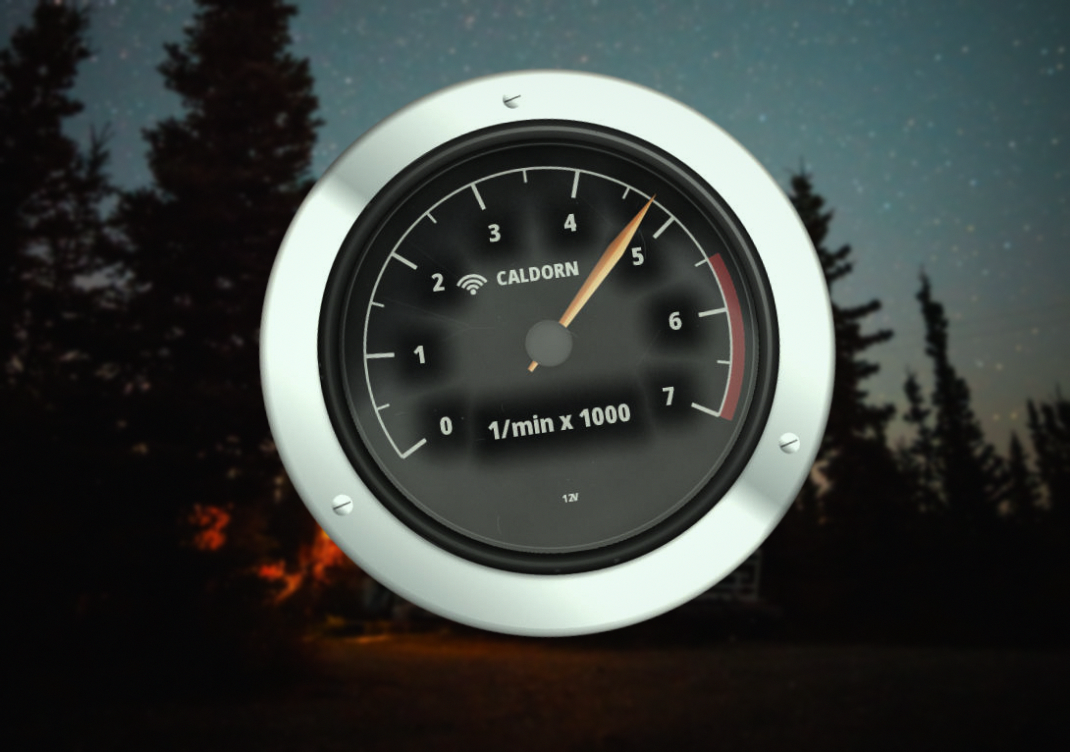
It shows 4750 rpm
